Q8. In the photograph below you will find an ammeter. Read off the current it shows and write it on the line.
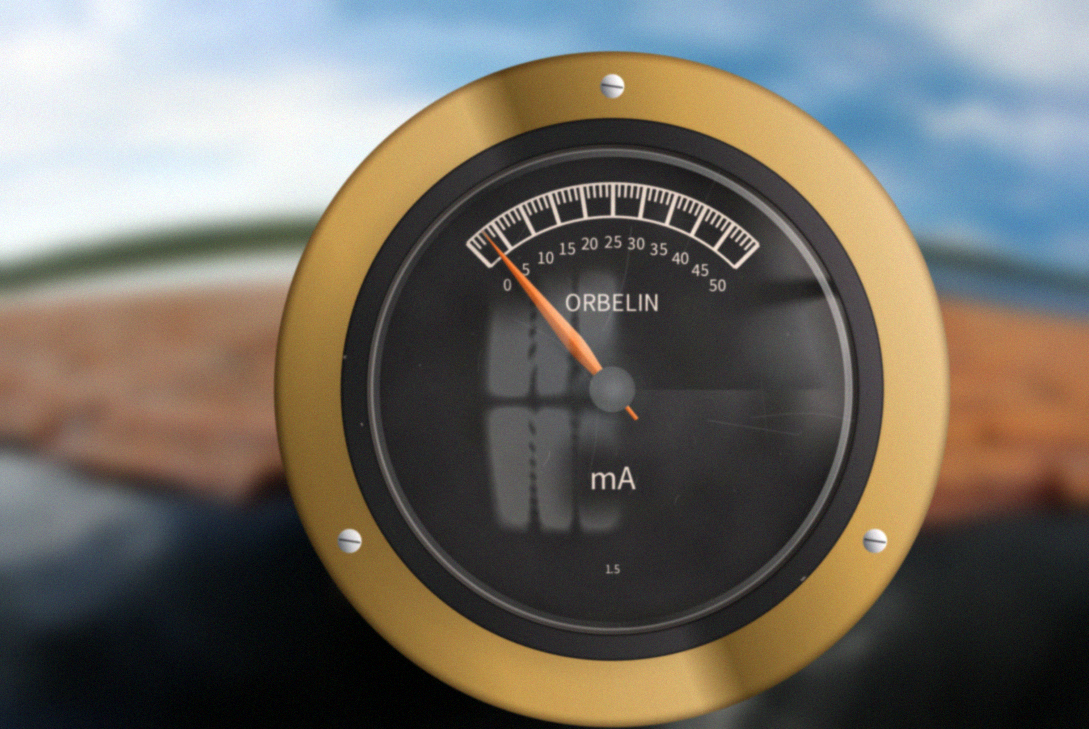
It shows 3 mA
